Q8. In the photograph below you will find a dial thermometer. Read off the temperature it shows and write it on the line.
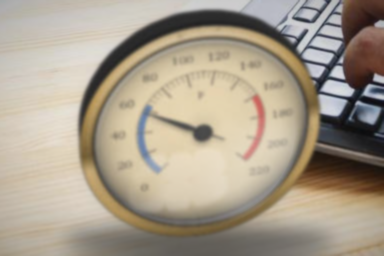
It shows 60 °F
